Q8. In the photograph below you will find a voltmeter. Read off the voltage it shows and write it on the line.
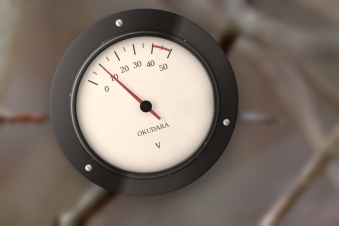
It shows 10 V
